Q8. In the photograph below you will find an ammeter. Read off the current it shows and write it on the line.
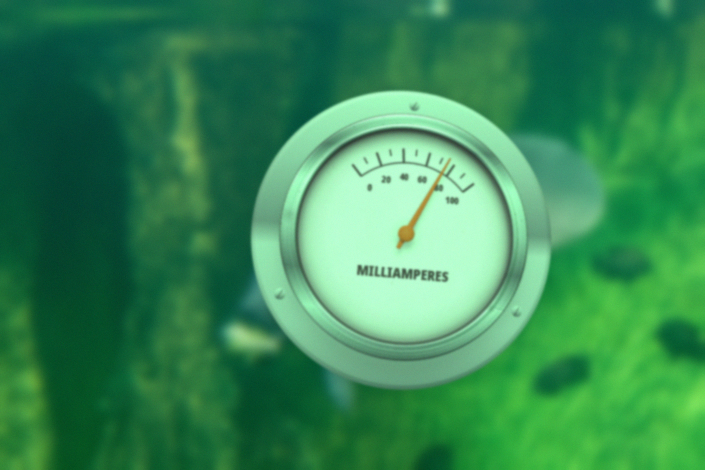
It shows 75 mA
